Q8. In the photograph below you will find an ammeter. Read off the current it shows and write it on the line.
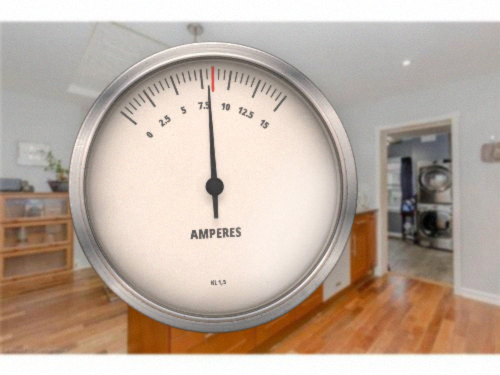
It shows 8 A
